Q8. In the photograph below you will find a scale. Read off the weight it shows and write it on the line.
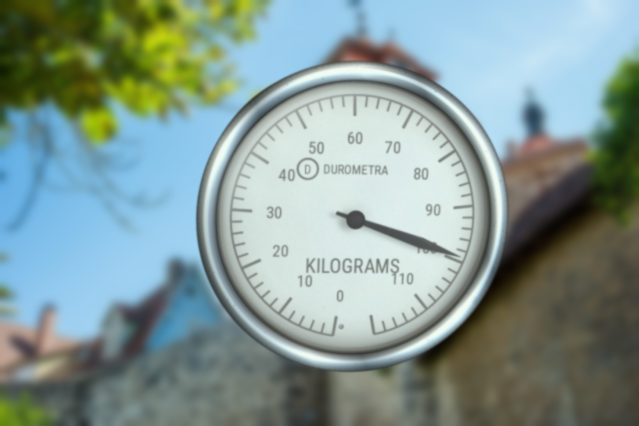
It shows 99 kg
